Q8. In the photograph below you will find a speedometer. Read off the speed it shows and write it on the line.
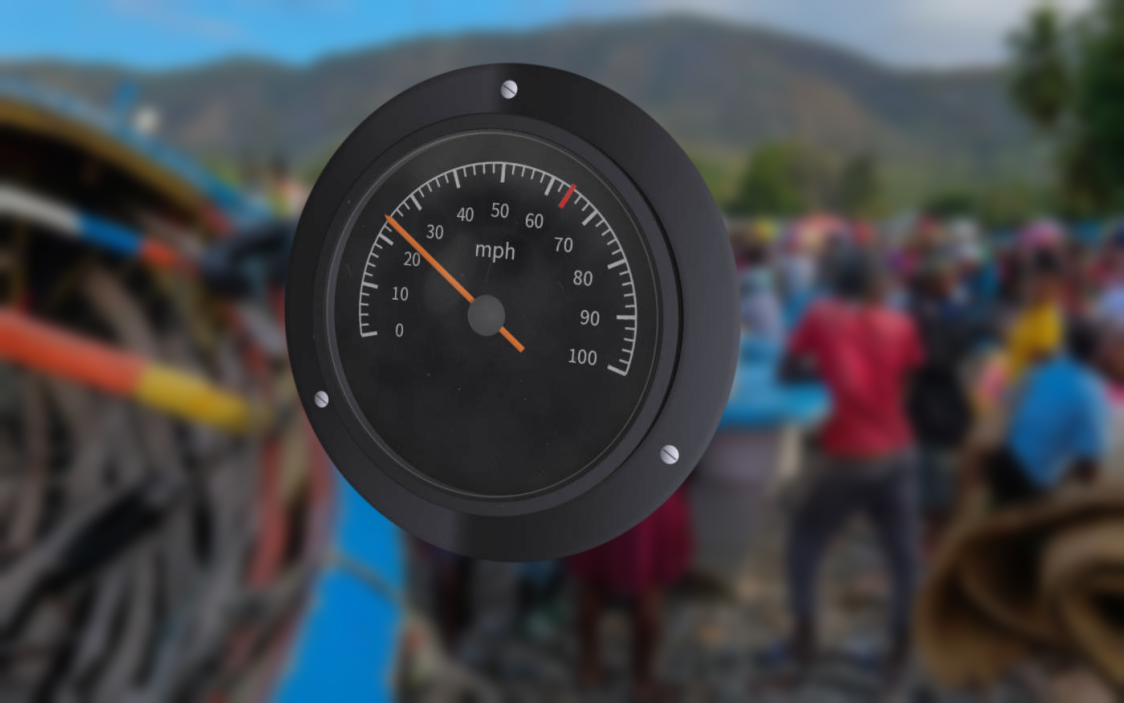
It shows 24 mph
